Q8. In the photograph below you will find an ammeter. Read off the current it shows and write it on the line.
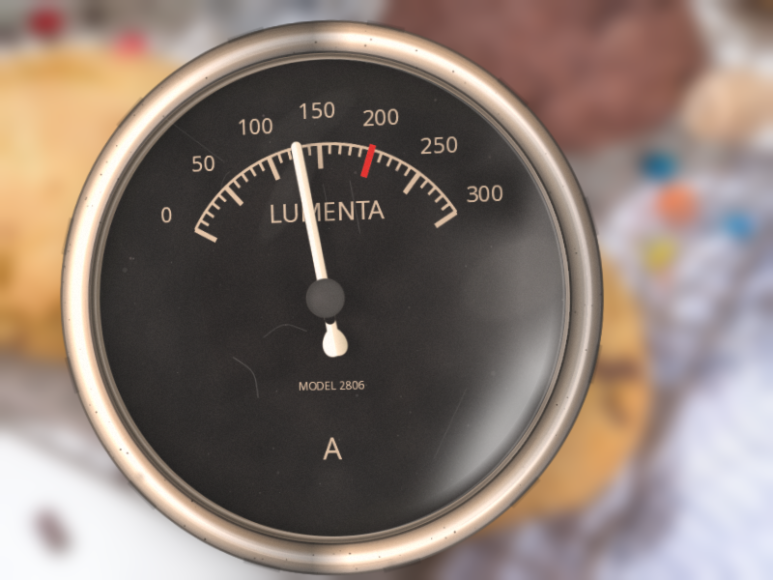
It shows 130 A
